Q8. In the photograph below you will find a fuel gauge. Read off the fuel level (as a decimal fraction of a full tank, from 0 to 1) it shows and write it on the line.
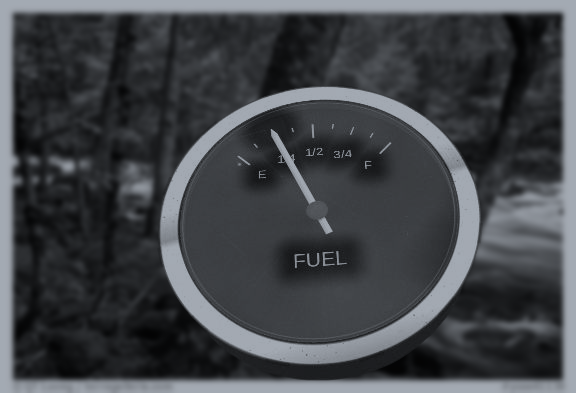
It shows 0.25
